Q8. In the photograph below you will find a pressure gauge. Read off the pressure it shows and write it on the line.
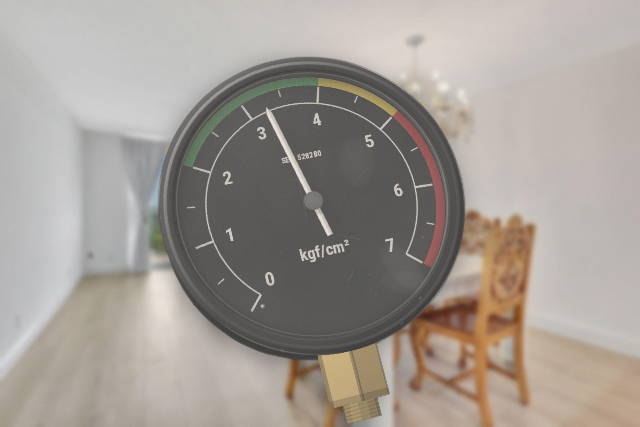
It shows 3.25 kg/cm²
